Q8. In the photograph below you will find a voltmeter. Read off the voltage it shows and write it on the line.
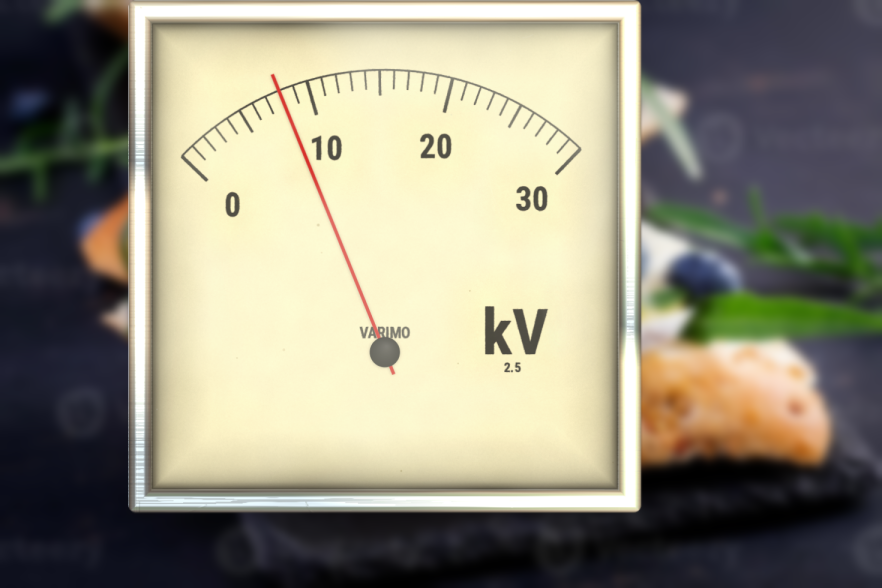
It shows 8 kV
